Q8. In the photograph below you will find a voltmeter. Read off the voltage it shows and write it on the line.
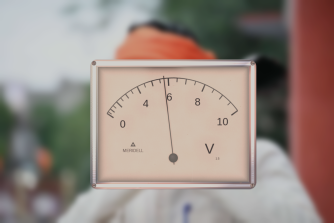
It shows 5.75 V
